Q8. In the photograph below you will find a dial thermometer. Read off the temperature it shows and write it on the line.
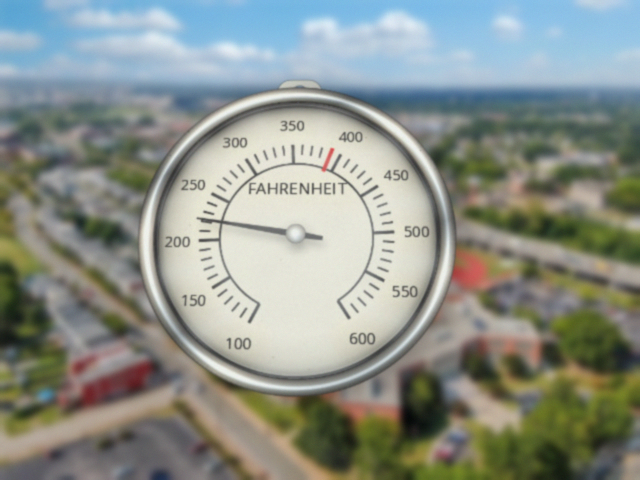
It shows 220 °F
